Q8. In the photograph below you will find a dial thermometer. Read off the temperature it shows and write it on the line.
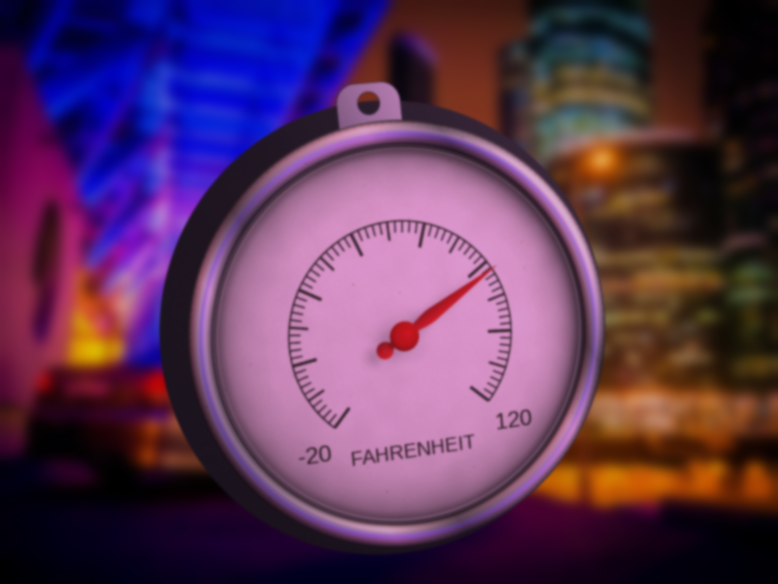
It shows 82 °F
